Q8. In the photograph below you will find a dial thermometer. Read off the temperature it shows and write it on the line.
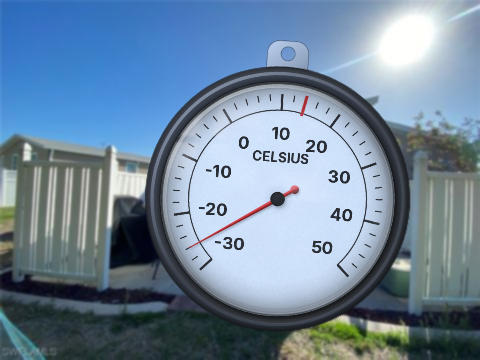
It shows -26 °C
